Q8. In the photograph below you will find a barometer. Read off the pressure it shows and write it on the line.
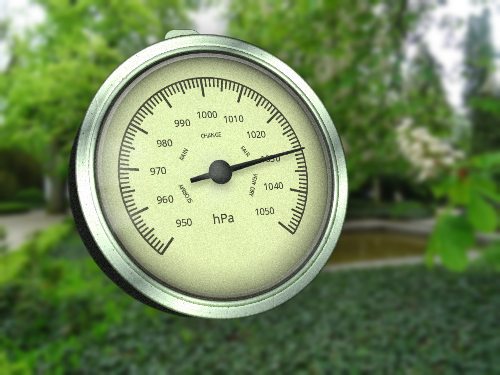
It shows 1030 hPa
